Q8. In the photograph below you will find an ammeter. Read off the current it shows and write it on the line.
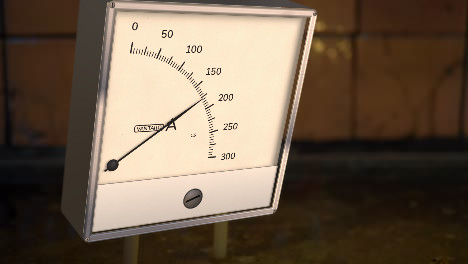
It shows 175 A
